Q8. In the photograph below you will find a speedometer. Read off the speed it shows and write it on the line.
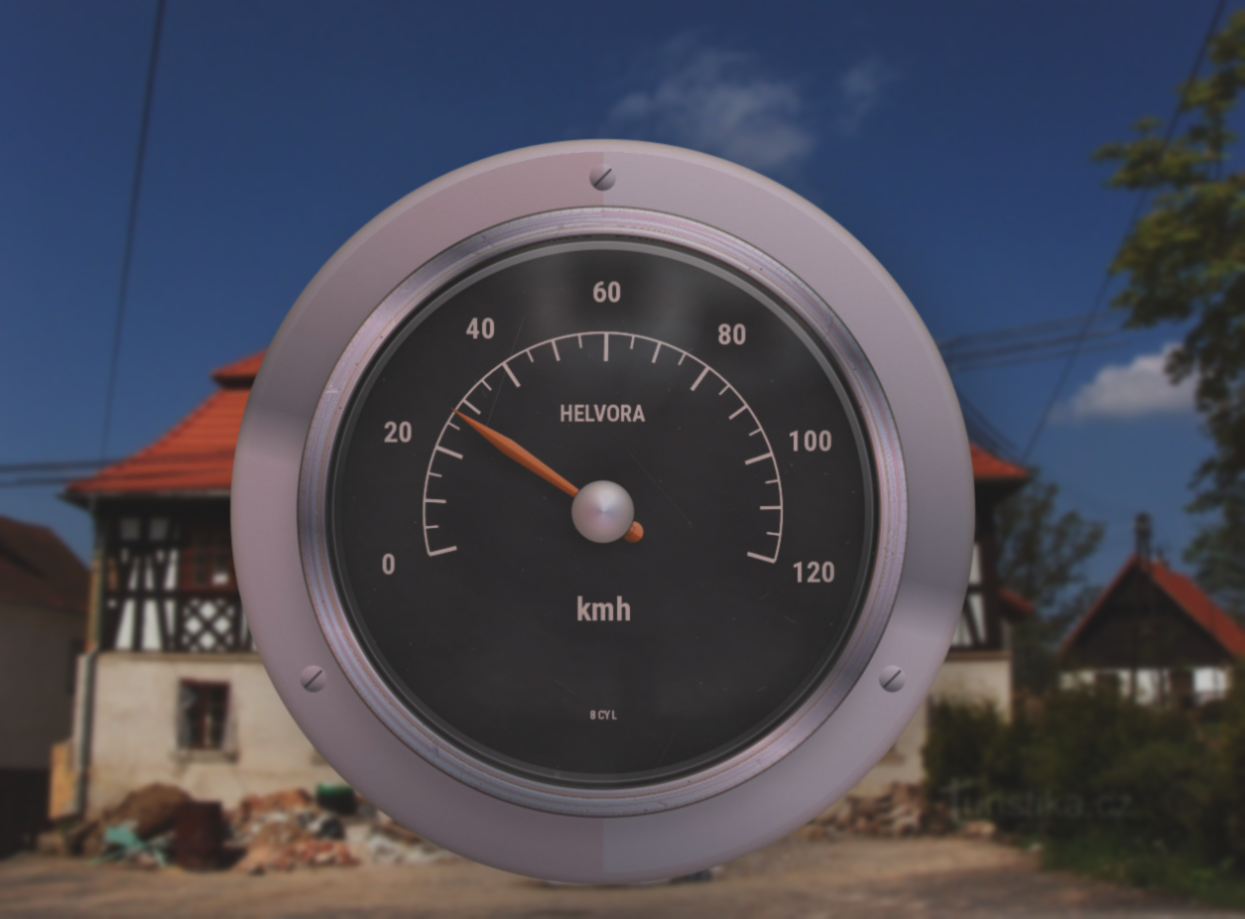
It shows 27.5 km/h
